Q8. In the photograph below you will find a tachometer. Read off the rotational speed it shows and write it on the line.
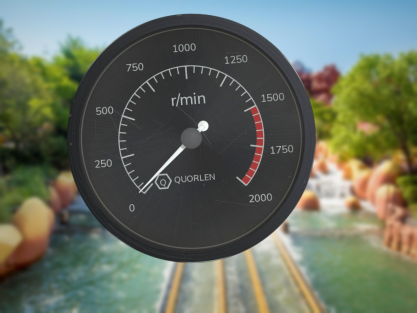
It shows 25 rpm
